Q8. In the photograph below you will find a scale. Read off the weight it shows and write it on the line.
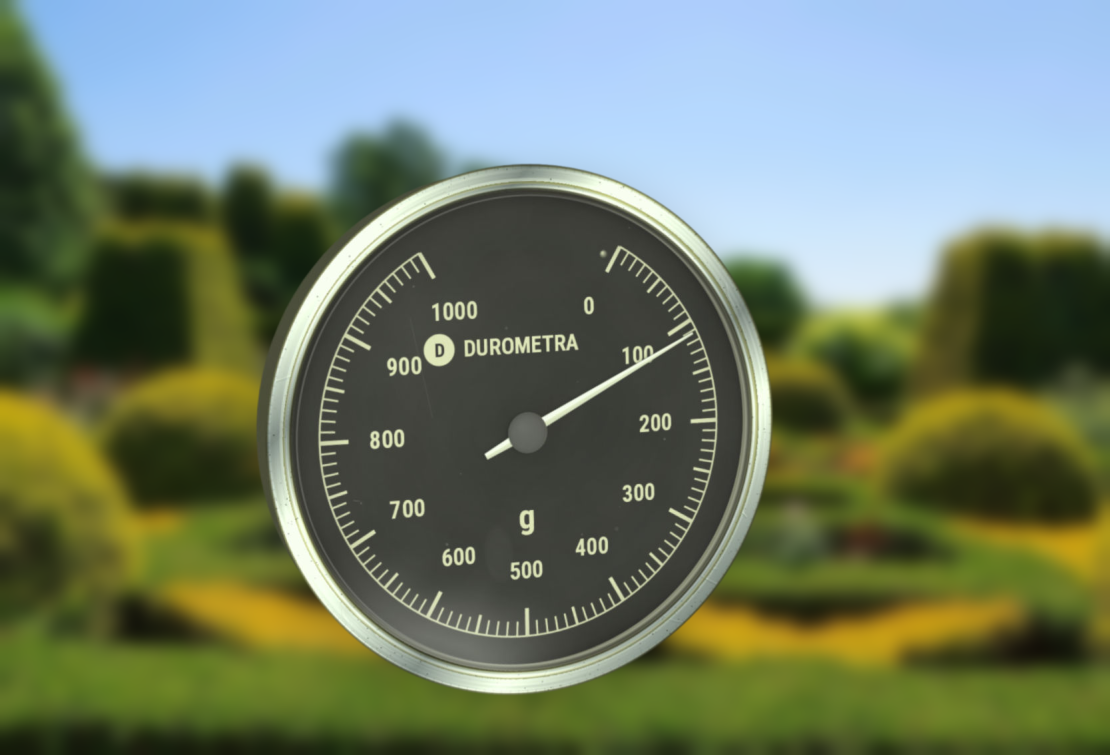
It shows 110 g
